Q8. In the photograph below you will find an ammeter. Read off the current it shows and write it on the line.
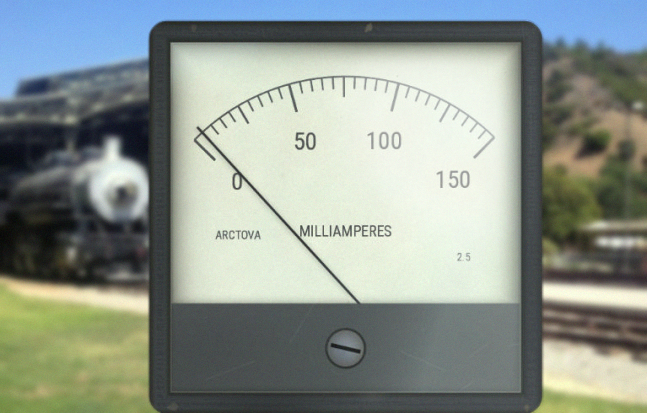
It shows 5 mA
